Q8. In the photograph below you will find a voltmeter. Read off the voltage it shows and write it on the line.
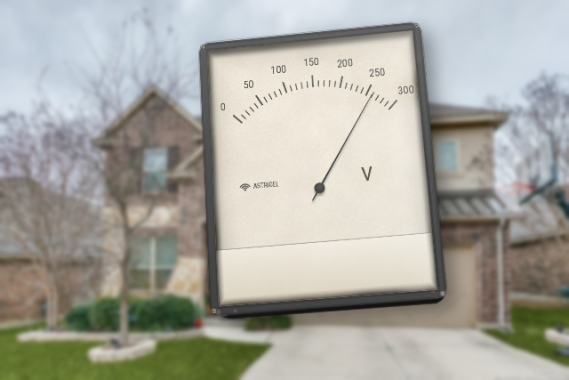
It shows 260 V
